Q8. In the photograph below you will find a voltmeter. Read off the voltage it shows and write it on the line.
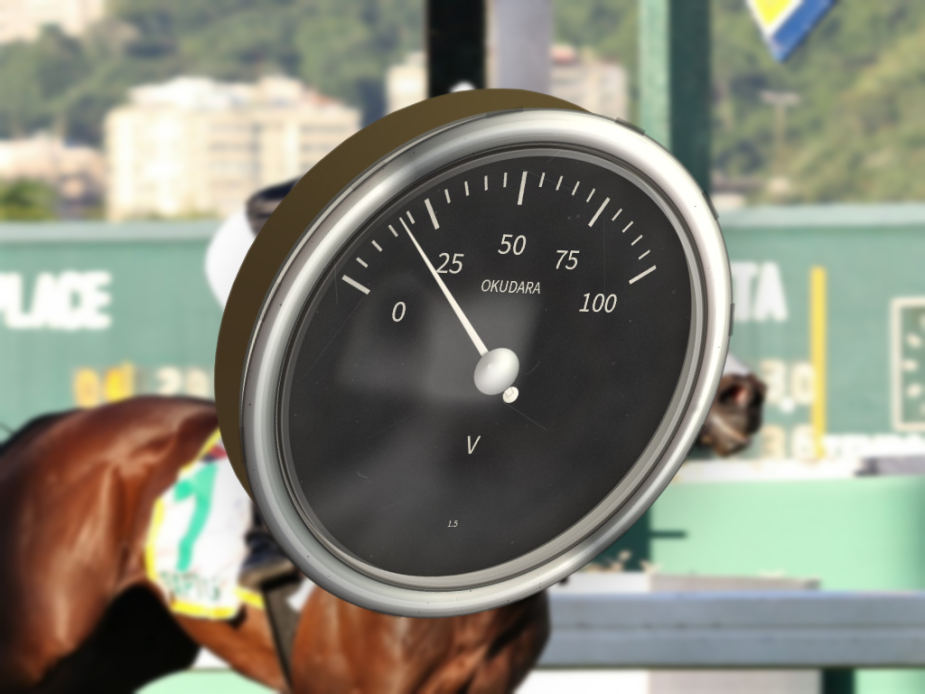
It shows 17.5 V
